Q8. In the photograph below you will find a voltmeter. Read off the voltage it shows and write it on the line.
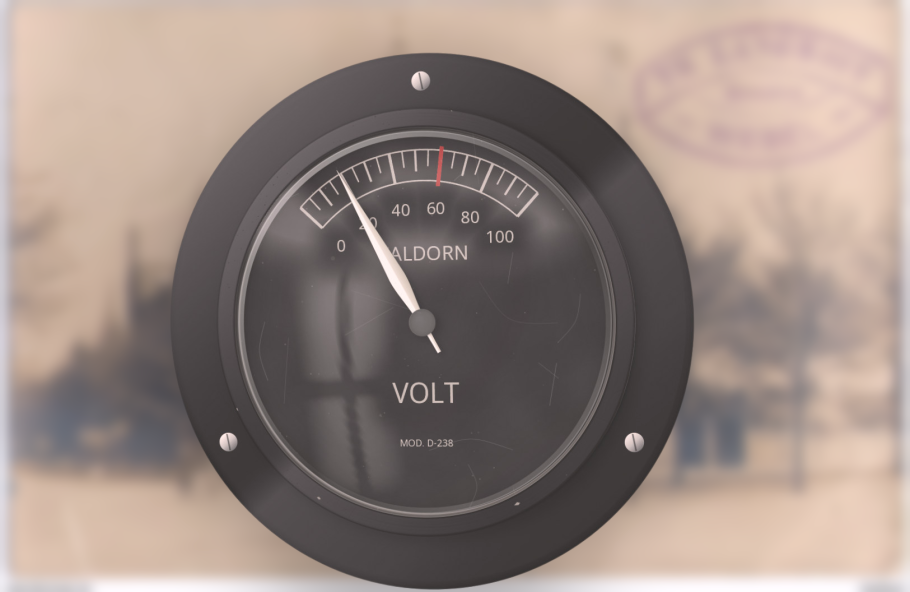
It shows 20 V
